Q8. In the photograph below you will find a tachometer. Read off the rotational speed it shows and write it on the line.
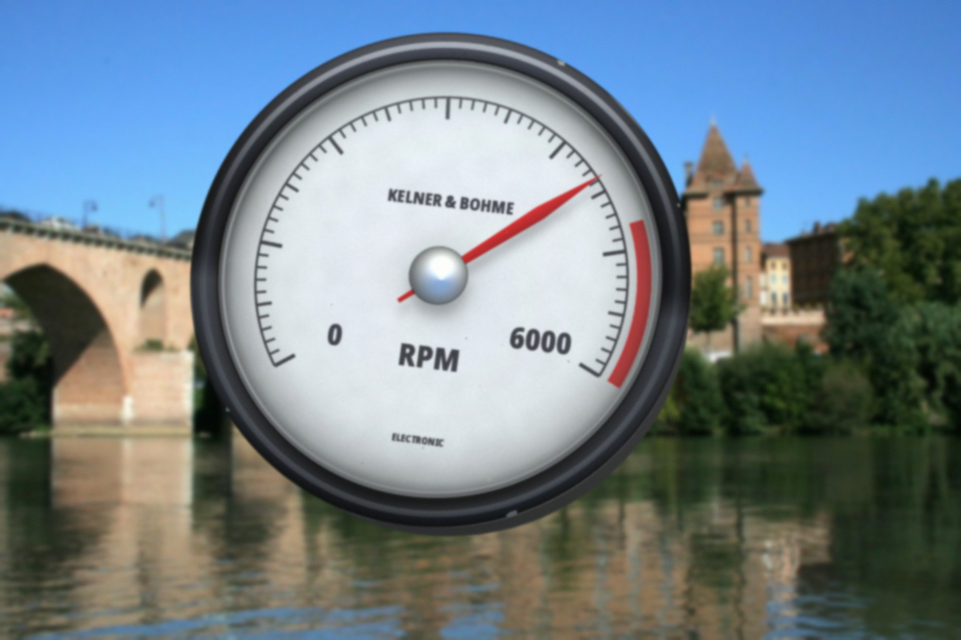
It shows 4400 rpm
